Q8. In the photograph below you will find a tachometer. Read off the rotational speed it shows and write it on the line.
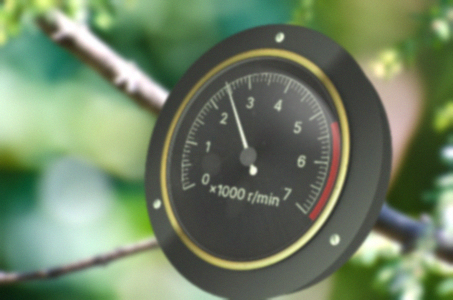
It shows 2500 rpm
